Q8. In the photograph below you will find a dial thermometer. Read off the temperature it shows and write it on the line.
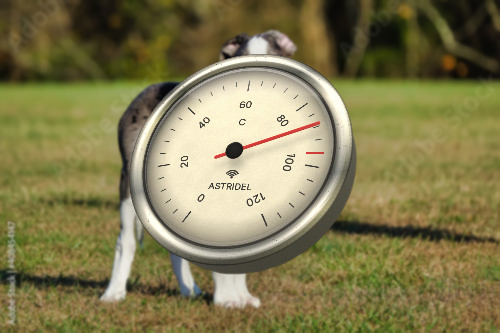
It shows 88 °C
